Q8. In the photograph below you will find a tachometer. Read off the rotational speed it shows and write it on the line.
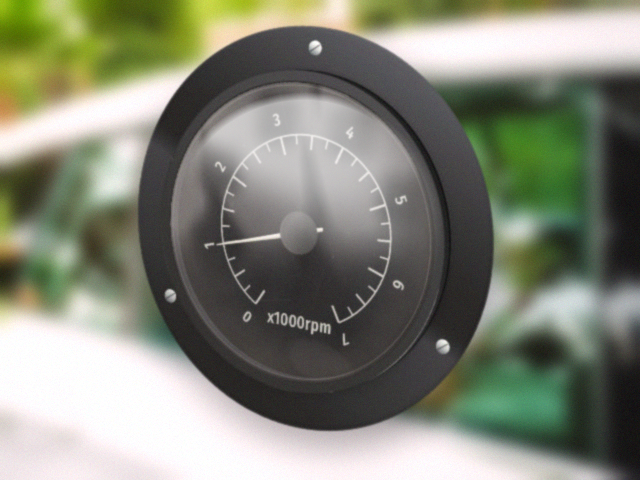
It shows 1000 rpm
